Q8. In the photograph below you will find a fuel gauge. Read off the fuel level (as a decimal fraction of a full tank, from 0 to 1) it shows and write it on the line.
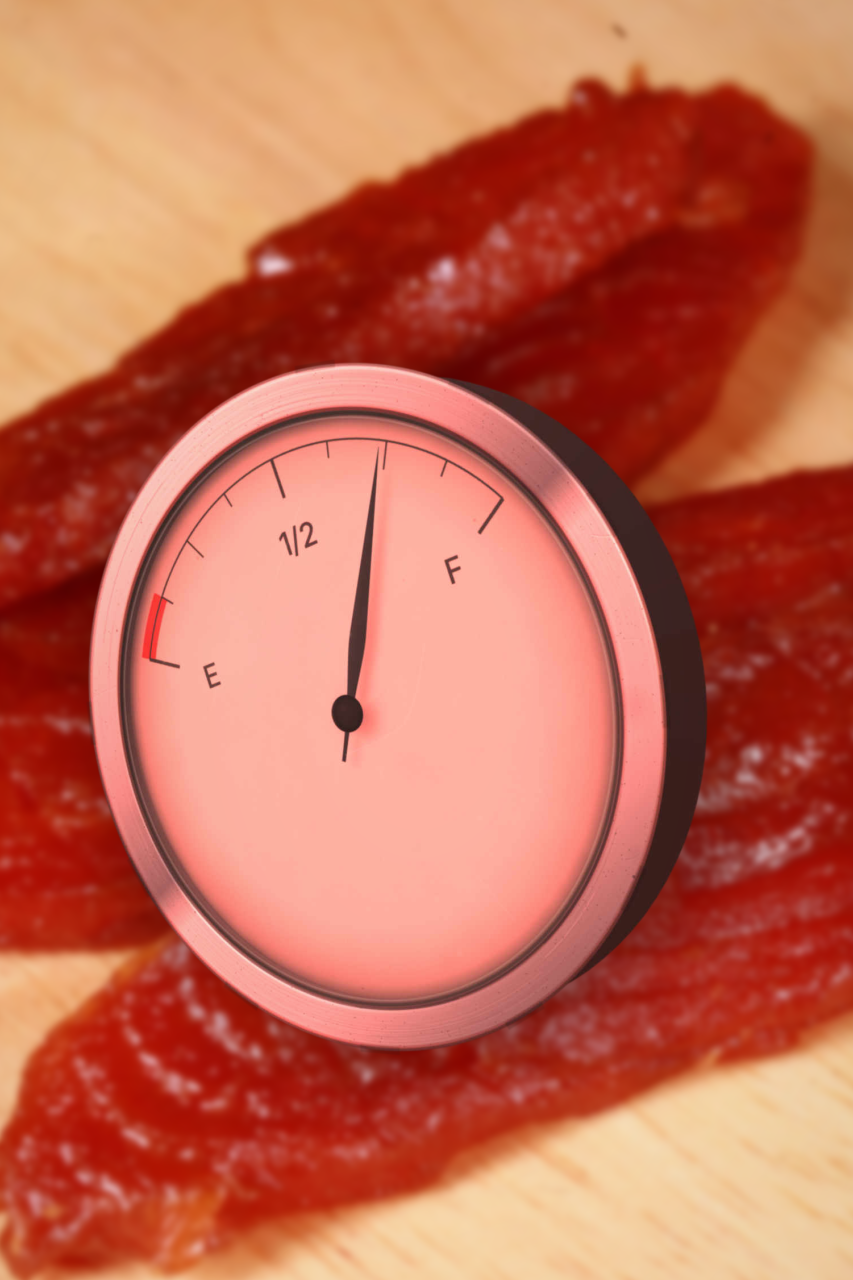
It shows 0.75
